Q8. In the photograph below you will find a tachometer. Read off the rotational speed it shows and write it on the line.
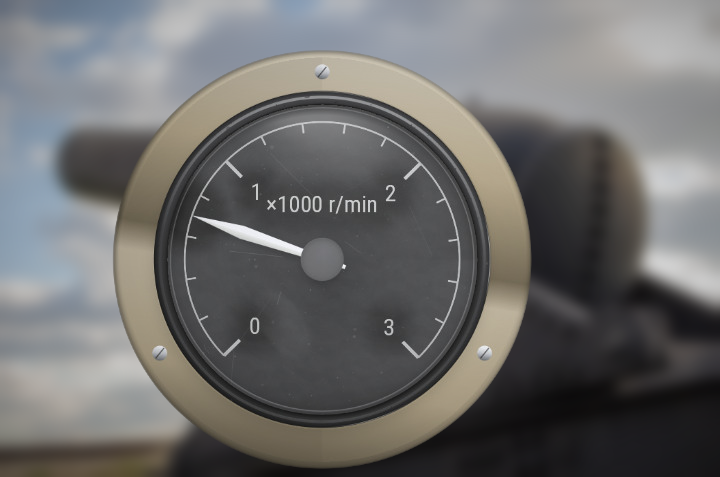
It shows 700 rpm
